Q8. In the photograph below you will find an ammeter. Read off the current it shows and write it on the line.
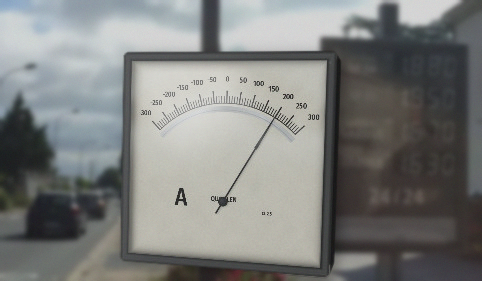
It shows 200 A
